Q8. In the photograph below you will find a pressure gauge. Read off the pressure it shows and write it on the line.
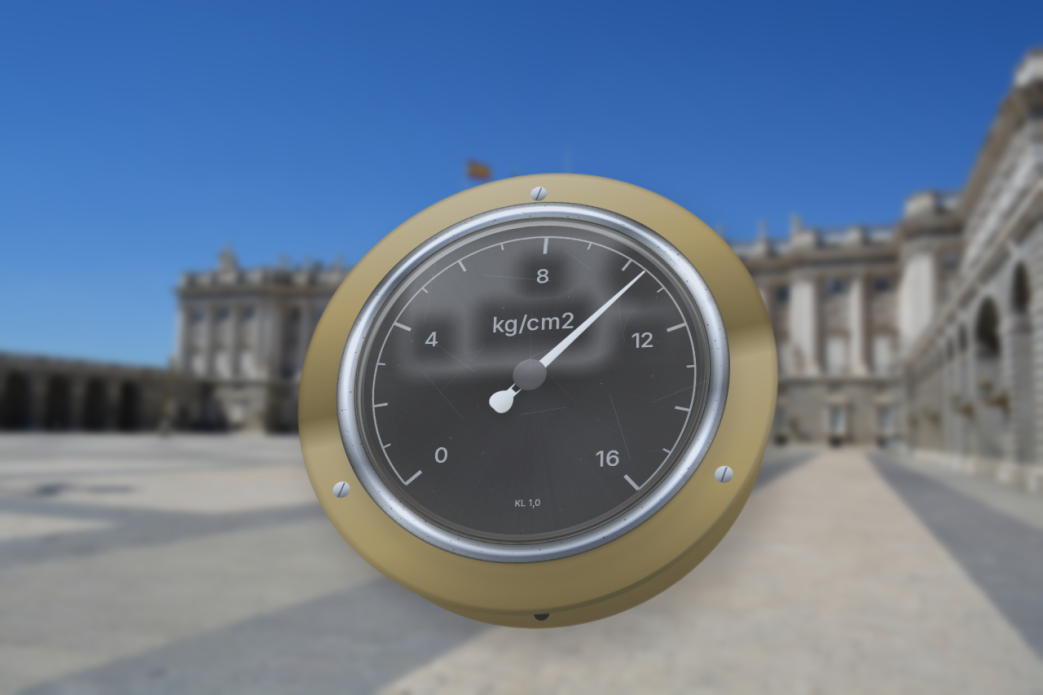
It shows 10.5 kg/cm²
